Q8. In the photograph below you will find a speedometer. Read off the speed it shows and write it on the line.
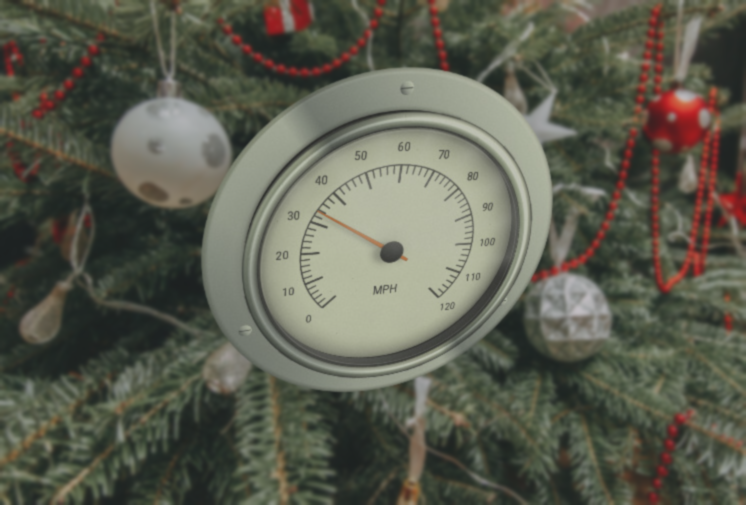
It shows 34 mph
